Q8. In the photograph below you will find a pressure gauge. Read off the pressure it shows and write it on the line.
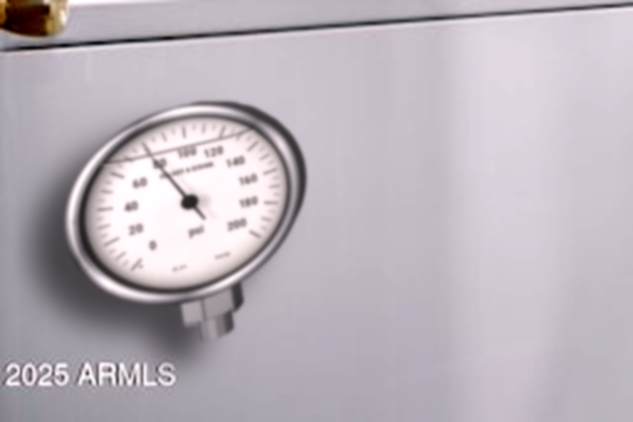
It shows 80 psi
